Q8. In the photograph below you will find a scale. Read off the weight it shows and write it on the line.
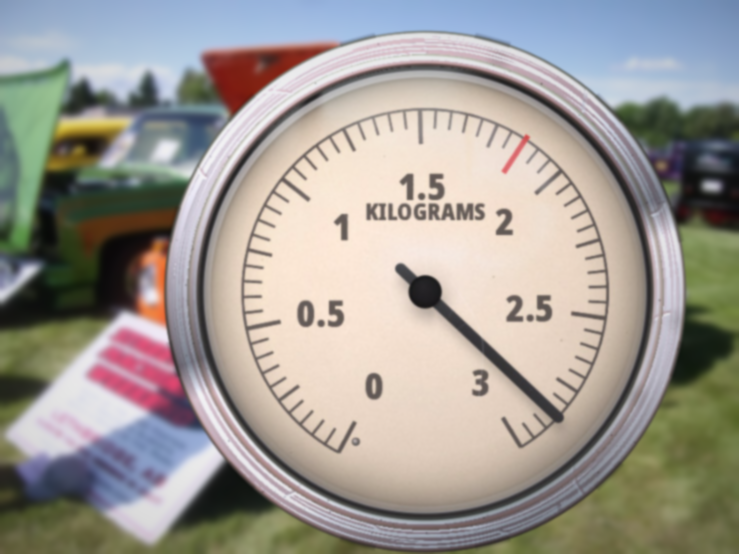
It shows 2.85 kg
